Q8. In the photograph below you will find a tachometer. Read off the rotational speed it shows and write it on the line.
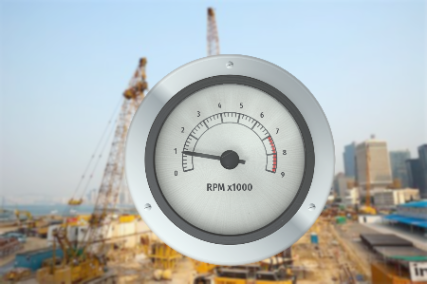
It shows 1000 rpm
